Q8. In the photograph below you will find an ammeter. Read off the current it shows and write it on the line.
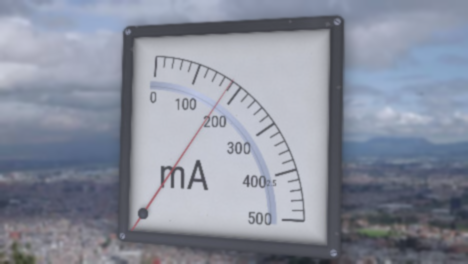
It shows 180 mA
